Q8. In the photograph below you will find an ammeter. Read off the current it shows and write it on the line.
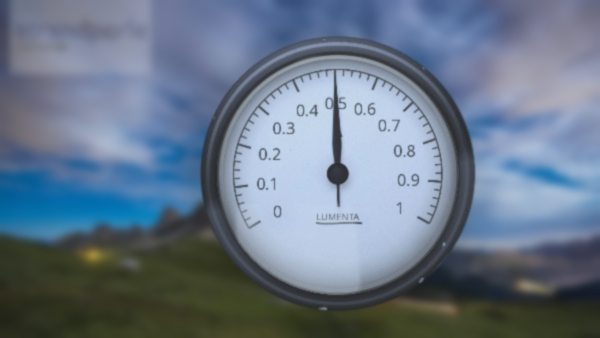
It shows 0.5 A
